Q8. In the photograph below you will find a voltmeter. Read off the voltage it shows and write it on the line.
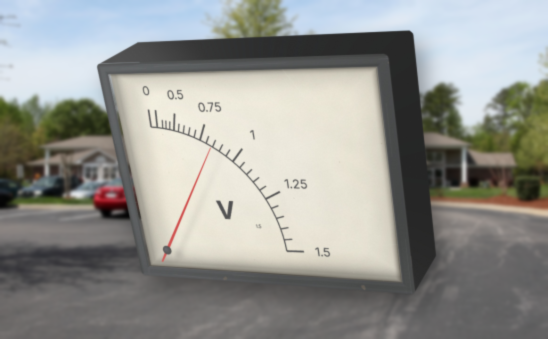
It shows 0.85 V
